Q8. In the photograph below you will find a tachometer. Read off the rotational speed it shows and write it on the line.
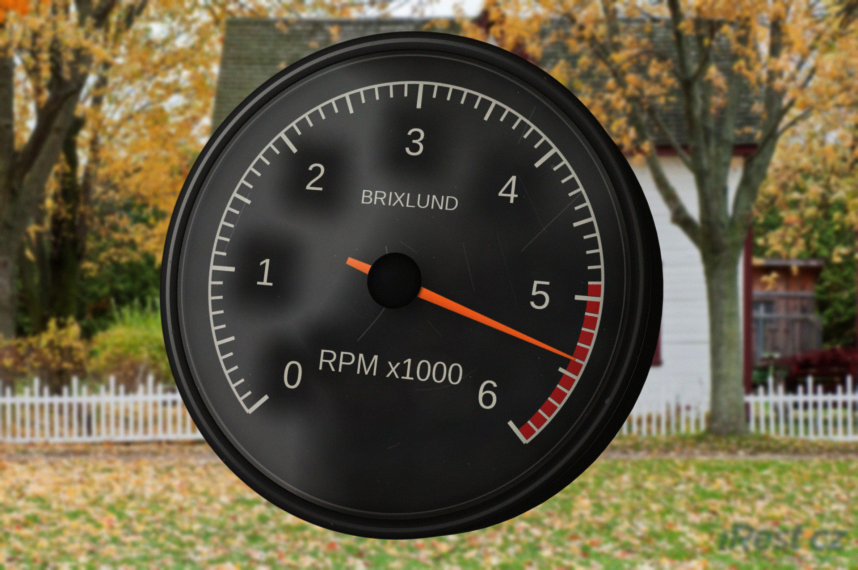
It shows 5400 rpm
